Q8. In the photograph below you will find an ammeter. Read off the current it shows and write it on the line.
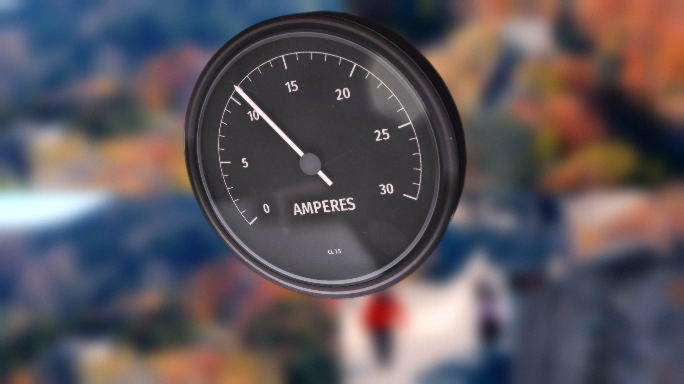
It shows 11 A
